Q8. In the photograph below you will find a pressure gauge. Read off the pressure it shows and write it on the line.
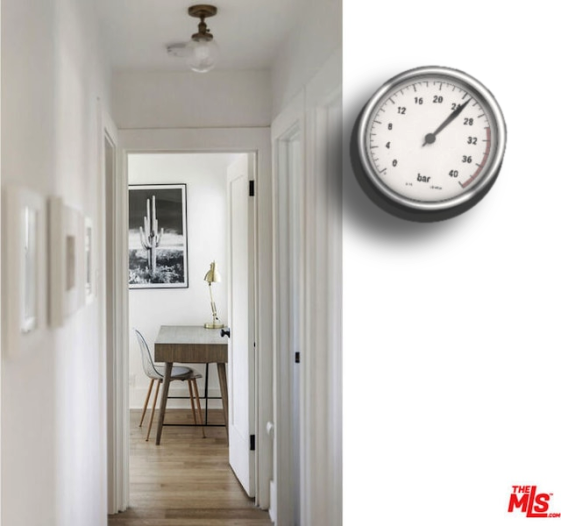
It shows 25 bar
